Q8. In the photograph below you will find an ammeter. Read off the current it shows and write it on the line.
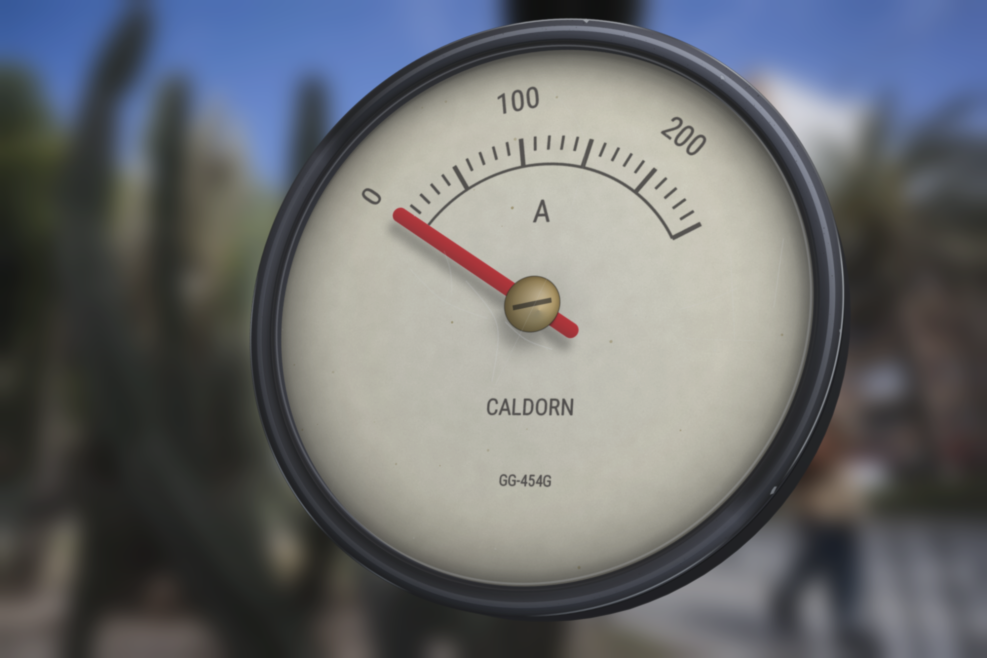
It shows 0 A
